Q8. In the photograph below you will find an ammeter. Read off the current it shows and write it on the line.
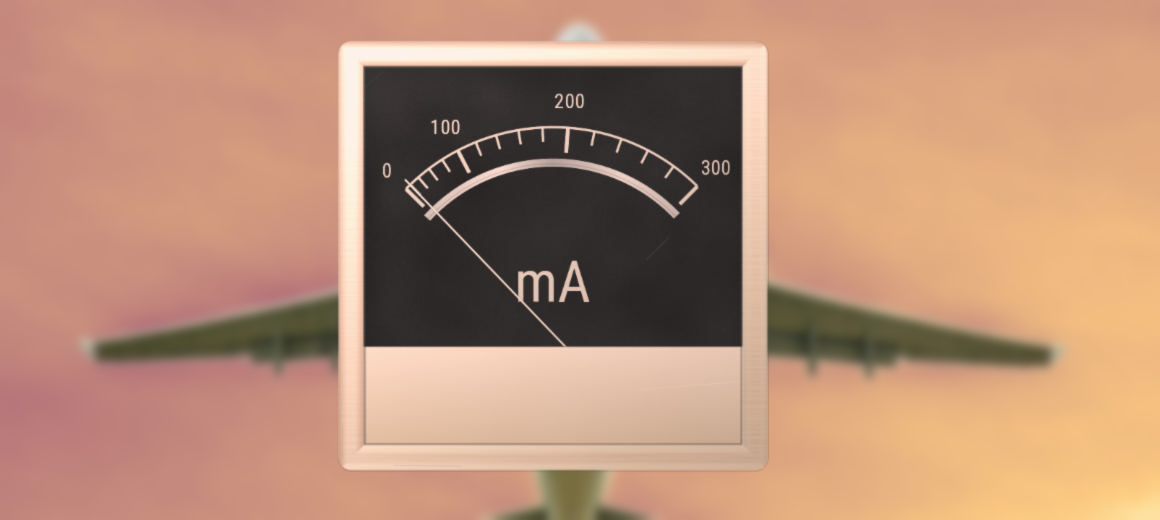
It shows 20 mA
